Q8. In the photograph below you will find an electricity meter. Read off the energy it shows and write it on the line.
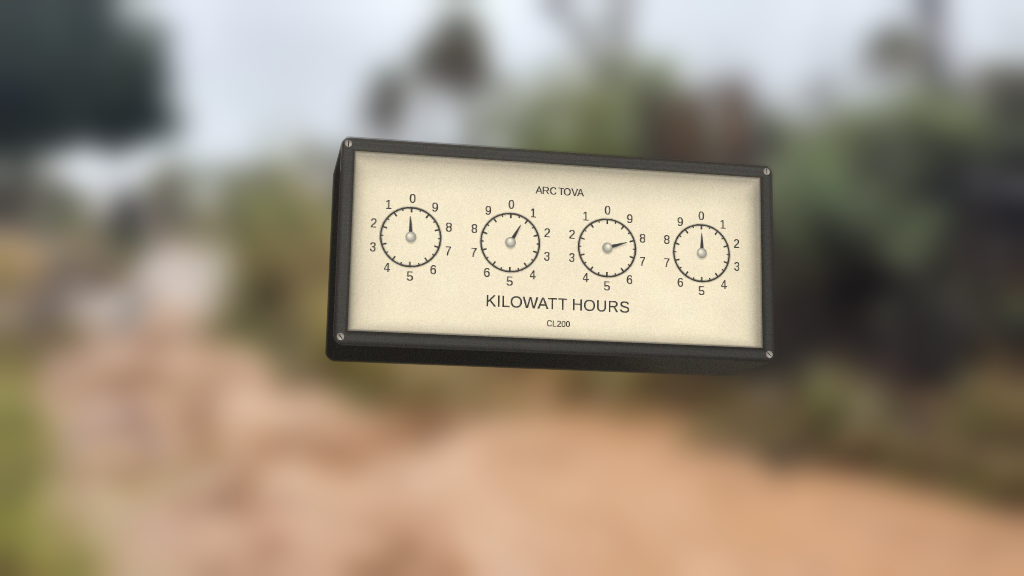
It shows 80 kWh
